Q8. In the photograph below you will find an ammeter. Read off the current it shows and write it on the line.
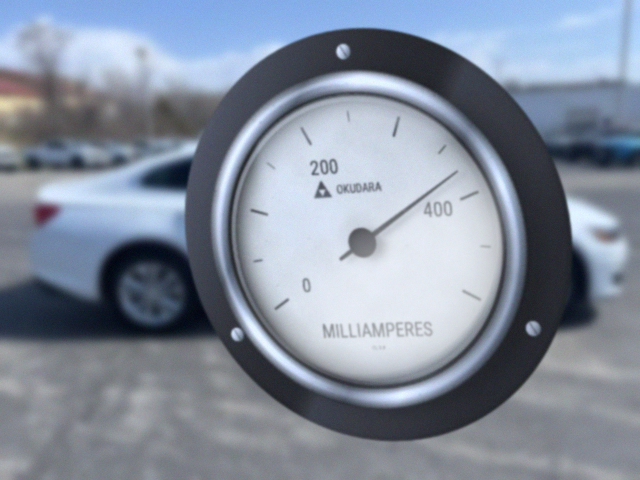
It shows 375 mA
